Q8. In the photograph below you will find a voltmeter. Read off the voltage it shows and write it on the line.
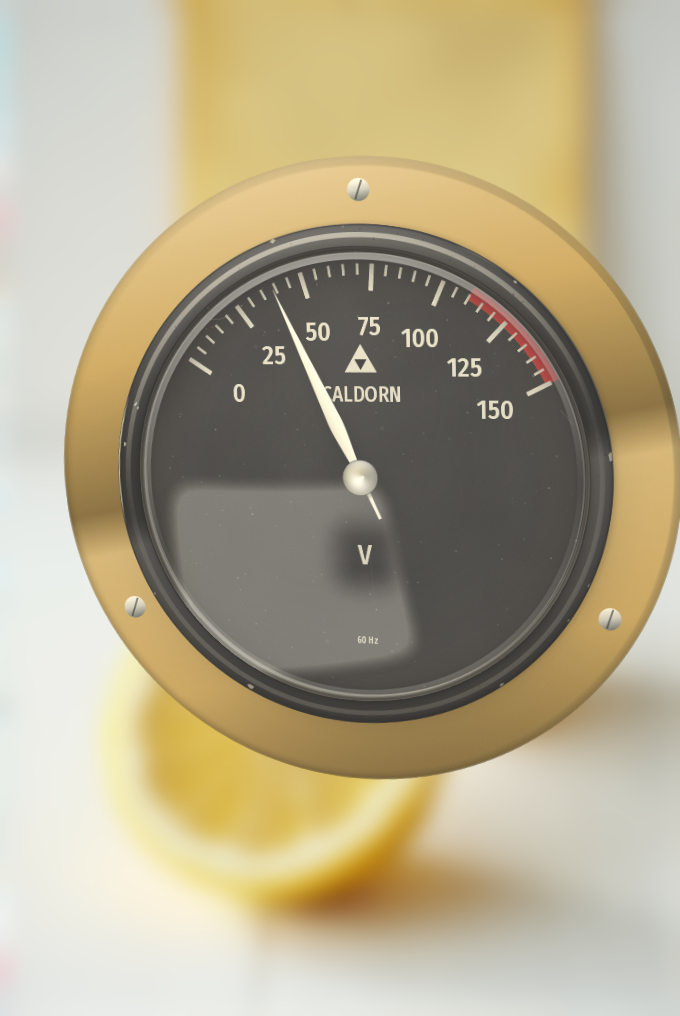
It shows 40 V
